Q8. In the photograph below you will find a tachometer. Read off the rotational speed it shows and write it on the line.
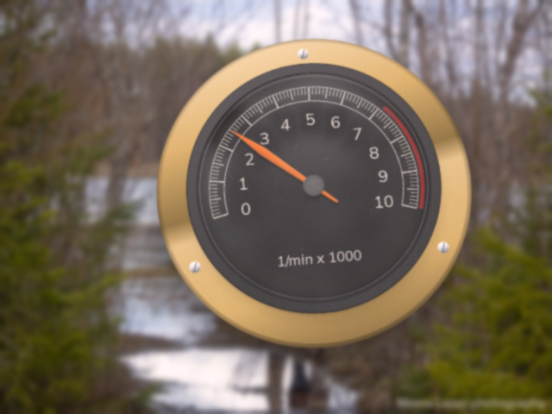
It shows 2500 rpm
